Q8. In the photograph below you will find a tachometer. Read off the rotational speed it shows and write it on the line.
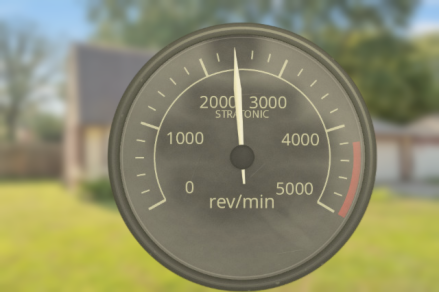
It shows 2400 rpm
